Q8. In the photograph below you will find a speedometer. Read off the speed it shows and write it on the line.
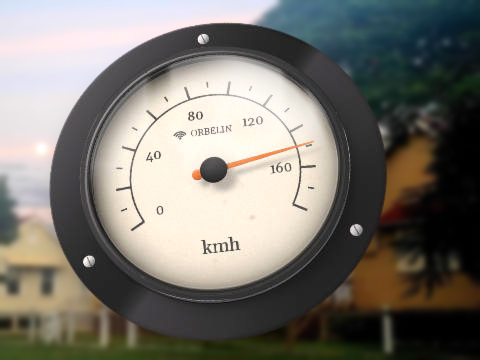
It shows 150 km/h
